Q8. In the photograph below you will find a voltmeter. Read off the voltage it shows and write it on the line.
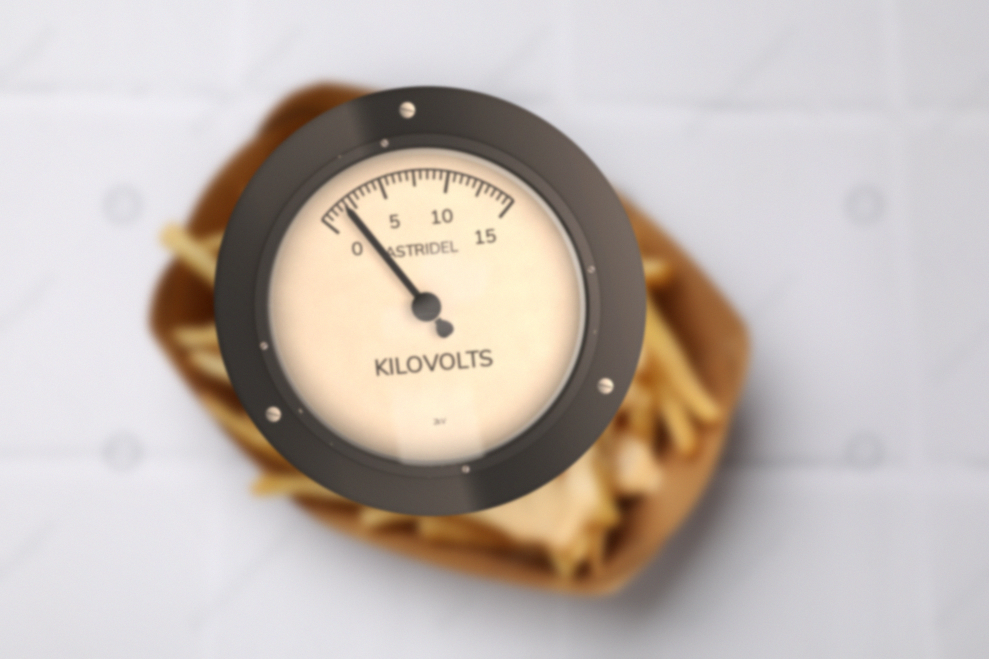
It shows 2 kV
